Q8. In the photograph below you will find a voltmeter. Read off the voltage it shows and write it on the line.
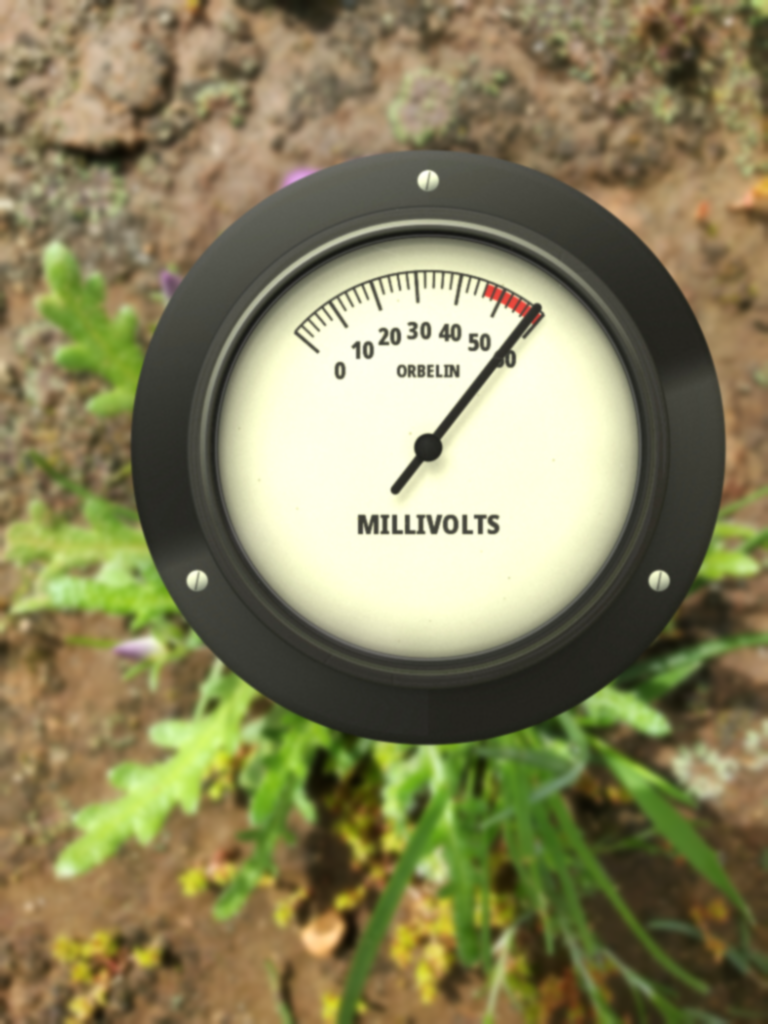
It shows 58 mV
